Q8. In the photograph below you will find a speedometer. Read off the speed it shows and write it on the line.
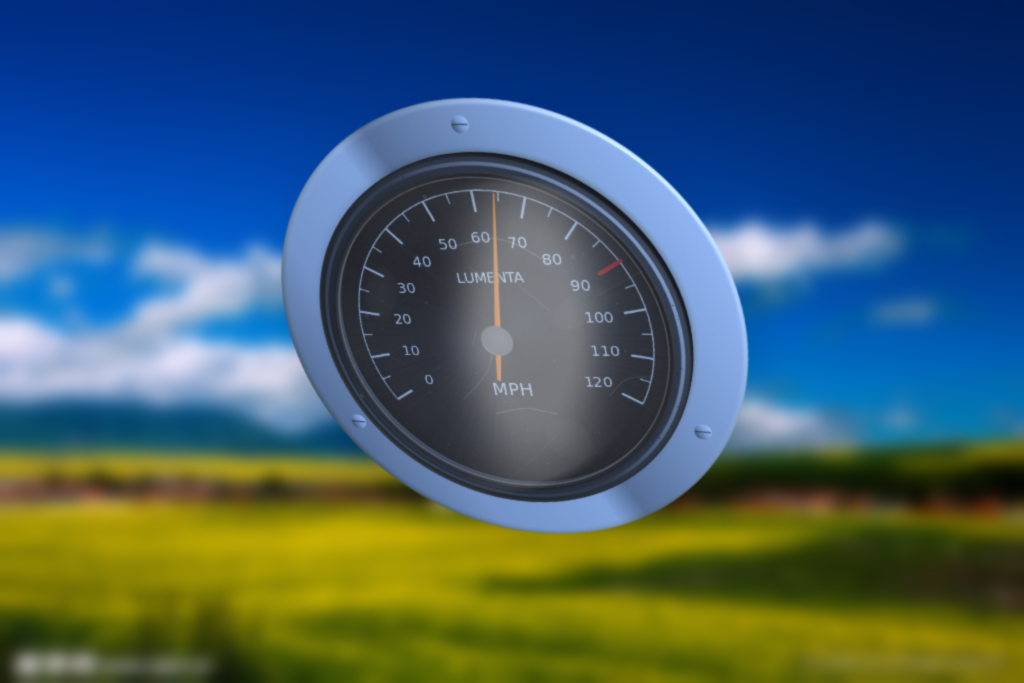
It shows 65 mph
